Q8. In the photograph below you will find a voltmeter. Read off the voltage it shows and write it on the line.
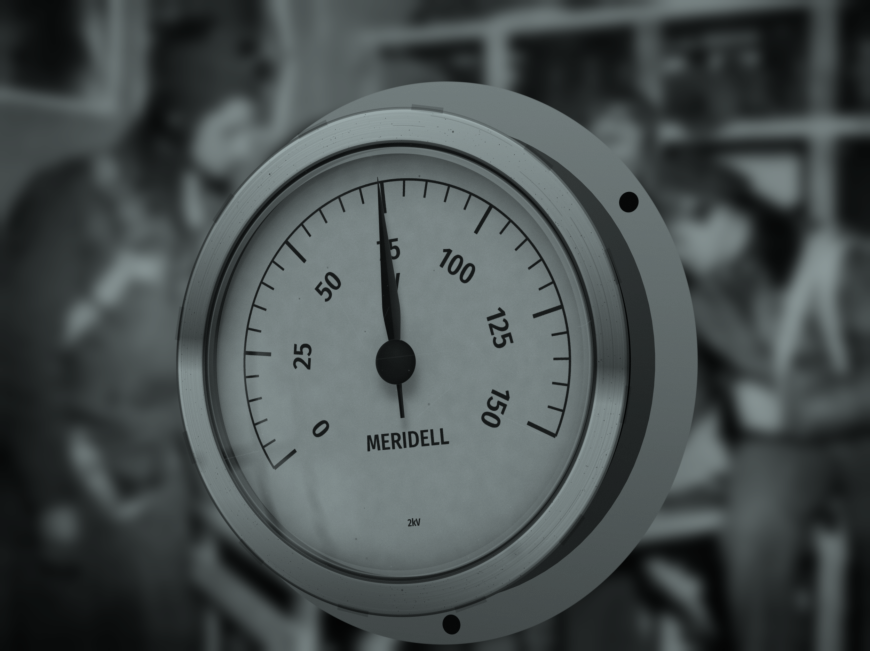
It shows 75 V
